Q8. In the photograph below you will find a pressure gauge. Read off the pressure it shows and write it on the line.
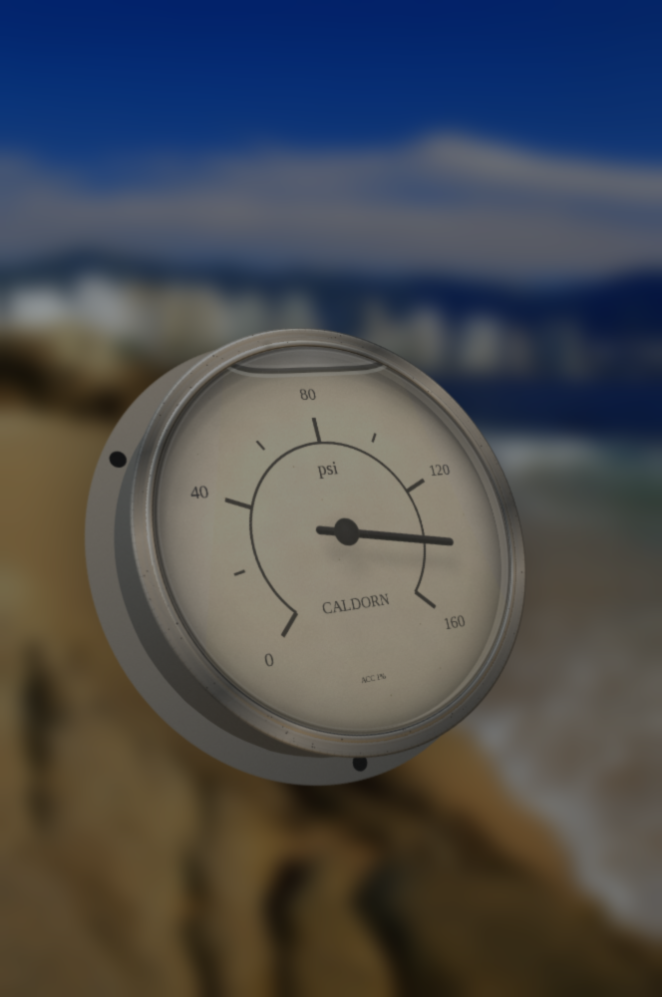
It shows 140 psi
